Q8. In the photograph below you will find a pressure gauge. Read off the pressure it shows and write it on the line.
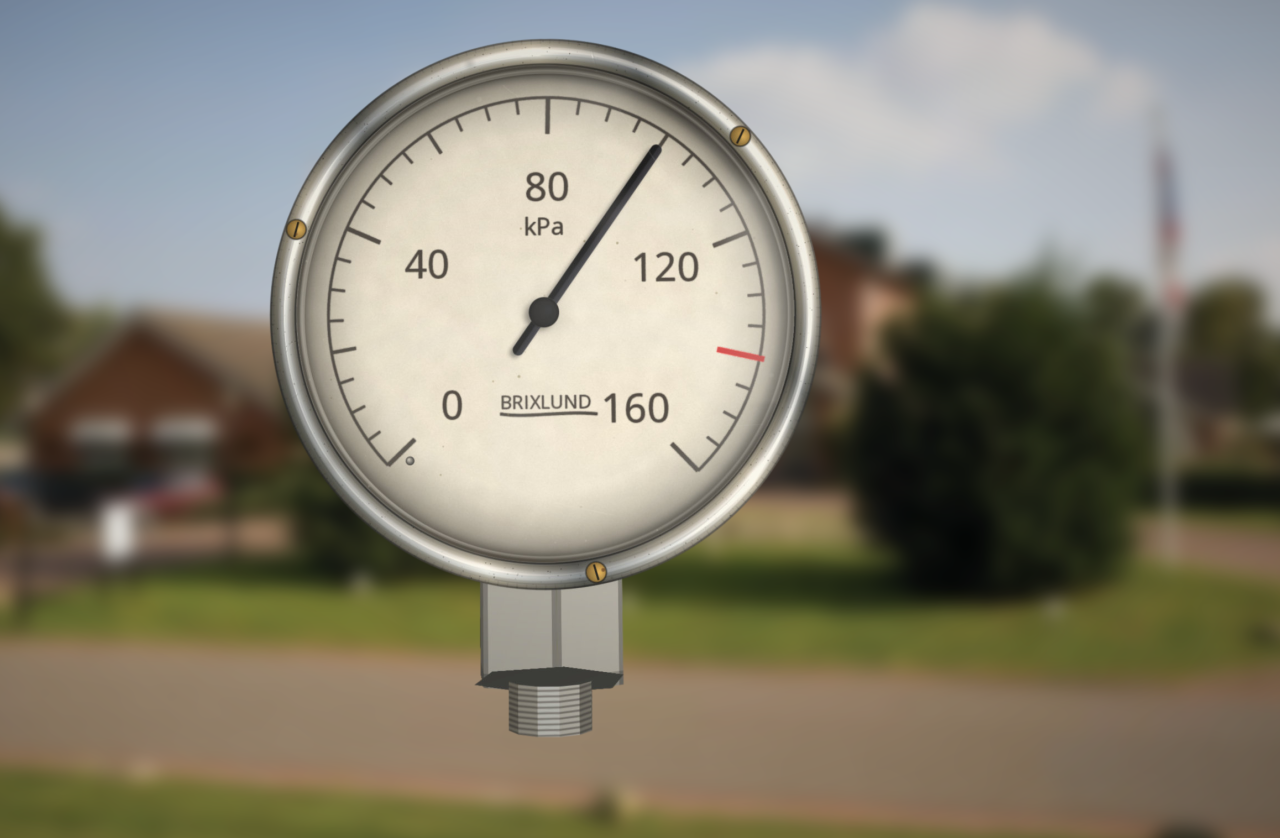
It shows 100 kPa
